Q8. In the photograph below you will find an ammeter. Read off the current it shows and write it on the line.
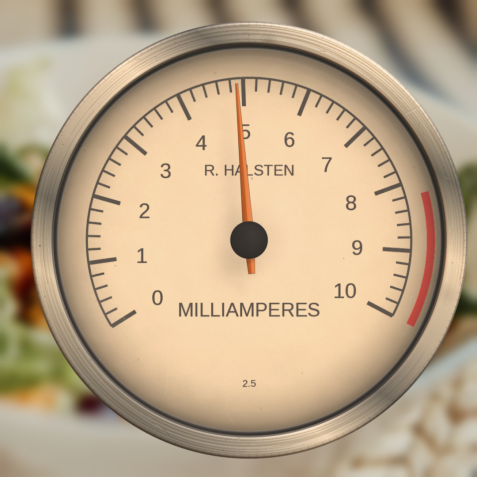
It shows 4.9 mA
